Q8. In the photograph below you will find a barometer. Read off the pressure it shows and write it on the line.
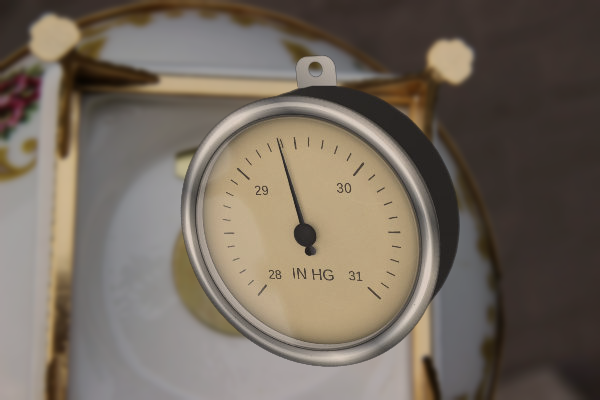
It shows 29.4 inHg
